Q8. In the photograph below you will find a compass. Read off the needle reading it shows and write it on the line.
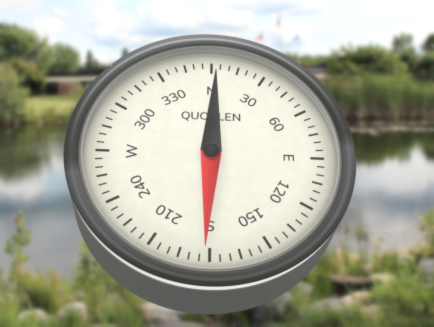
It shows 182.5 °
